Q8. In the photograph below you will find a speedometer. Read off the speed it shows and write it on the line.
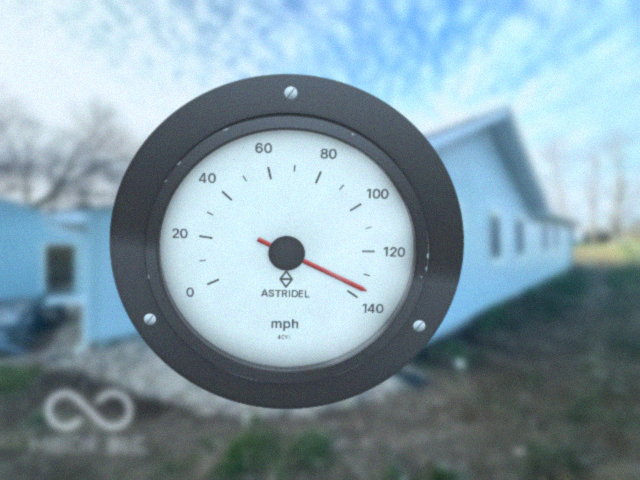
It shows 135 mph
